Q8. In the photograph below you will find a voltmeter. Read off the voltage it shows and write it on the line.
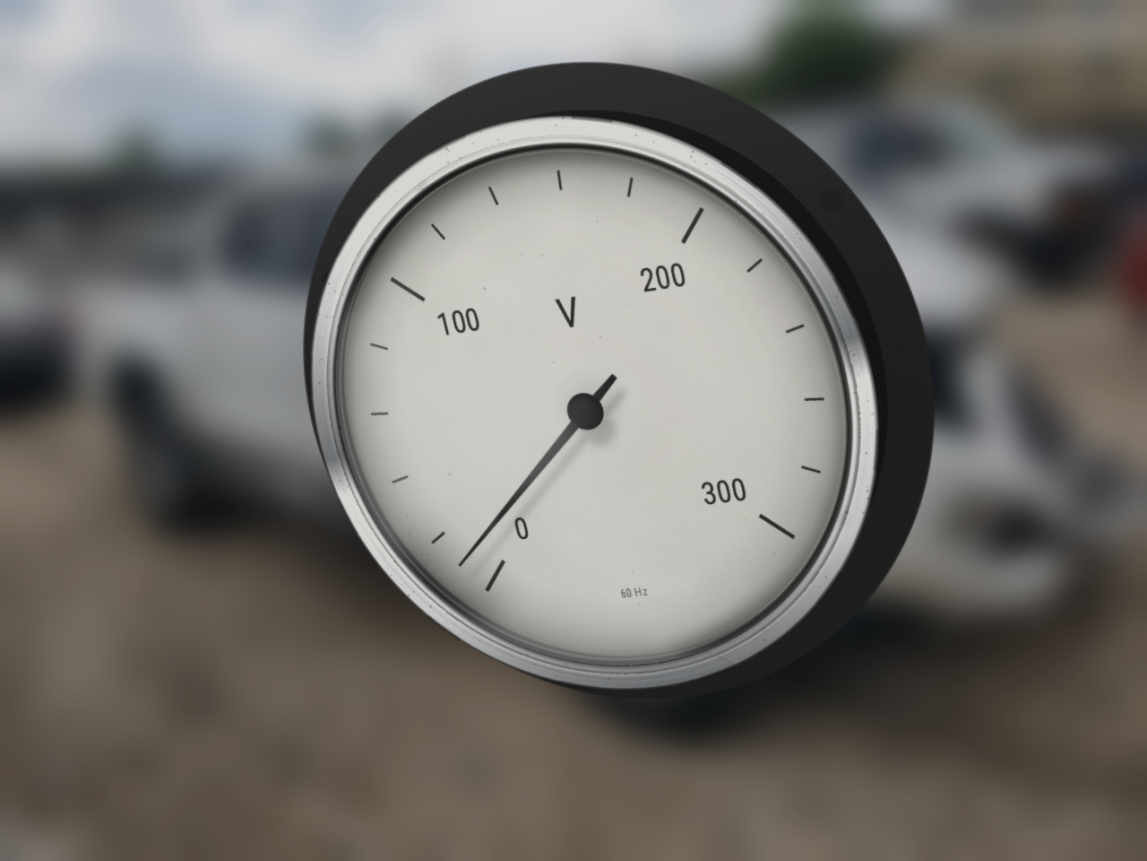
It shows 10 V
